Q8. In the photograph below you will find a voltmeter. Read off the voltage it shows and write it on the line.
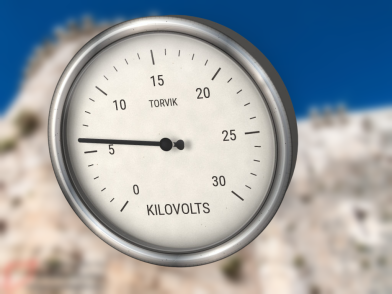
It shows 6 kV
